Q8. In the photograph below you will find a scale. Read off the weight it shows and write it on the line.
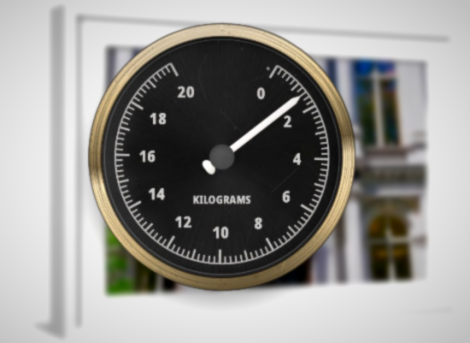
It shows 1.4 kg
